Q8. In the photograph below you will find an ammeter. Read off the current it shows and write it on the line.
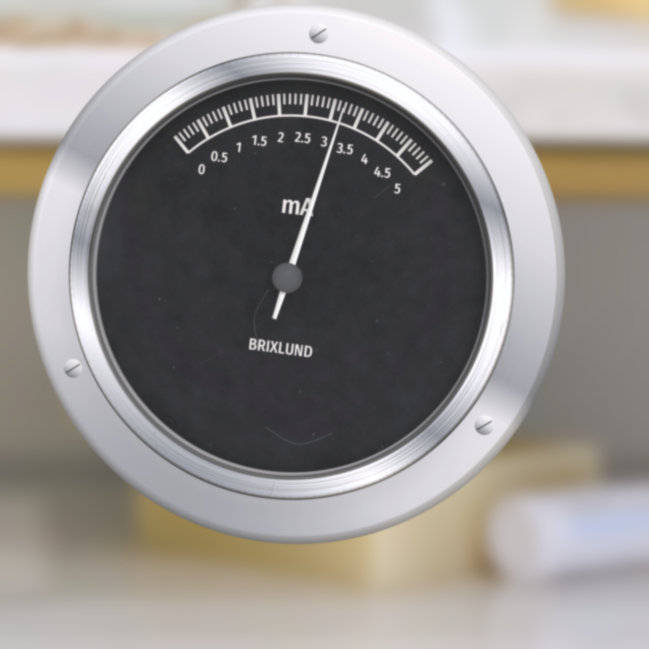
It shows 3.2 mA
